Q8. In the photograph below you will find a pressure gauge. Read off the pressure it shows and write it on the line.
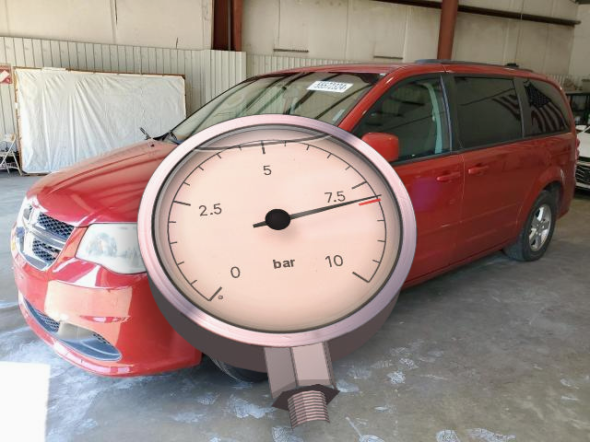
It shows 8 bar
